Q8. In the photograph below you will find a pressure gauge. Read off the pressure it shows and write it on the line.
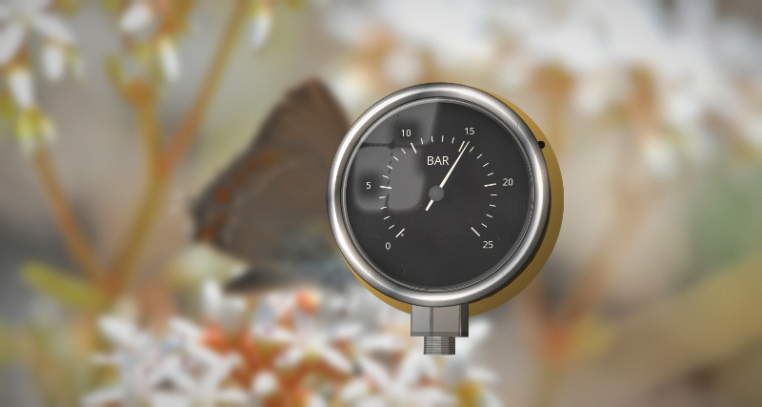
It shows 15.5 bar
